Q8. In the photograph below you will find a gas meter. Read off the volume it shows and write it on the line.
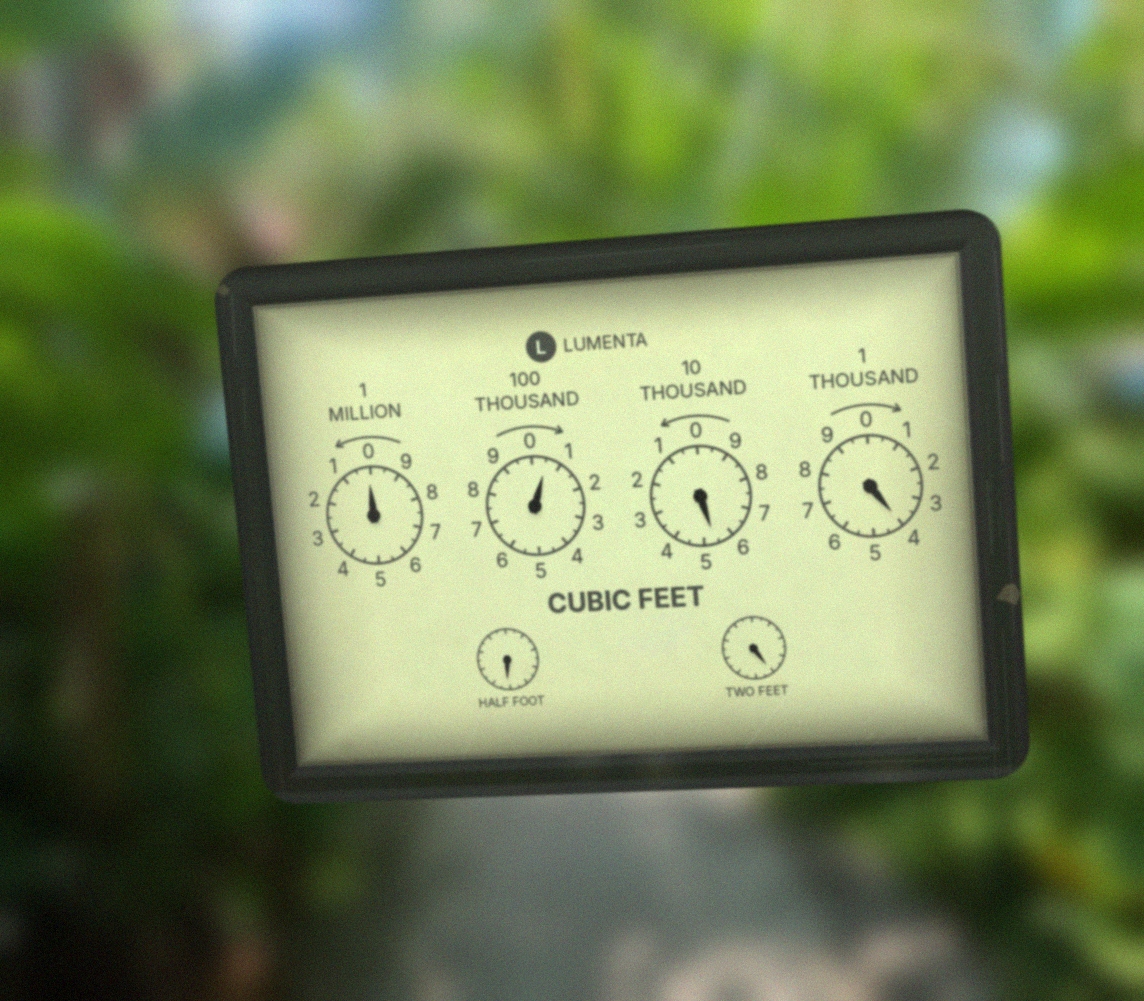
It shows 5400 ft³
